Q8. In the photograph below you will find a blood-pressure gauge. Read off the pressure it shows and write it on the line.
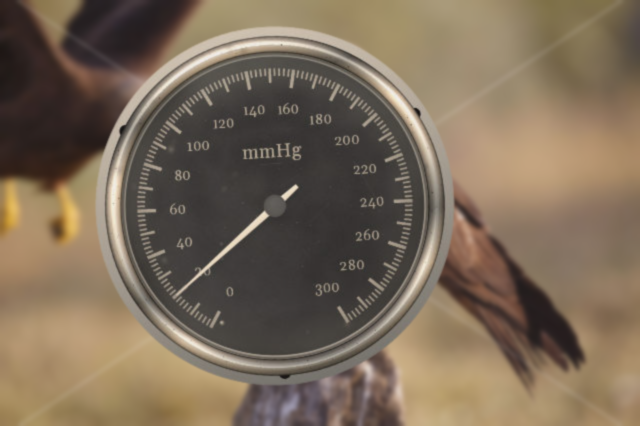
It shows 20 mmHg
